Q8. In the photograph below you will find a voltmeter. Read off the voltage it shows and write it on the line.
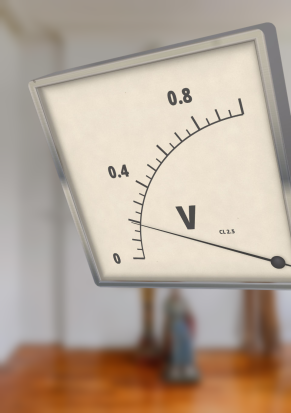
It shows 0.2 V
